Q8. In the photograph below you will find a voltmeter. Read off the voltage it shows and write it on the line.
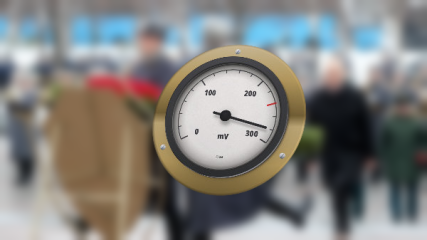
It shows 280 mV
